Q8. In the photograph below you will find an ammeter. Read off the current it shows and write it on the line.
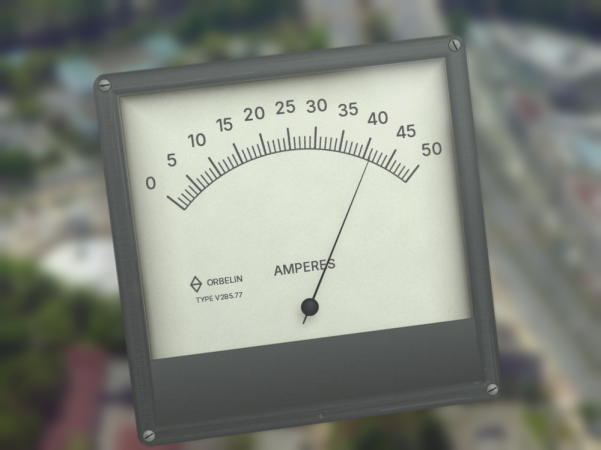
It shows 41 A
